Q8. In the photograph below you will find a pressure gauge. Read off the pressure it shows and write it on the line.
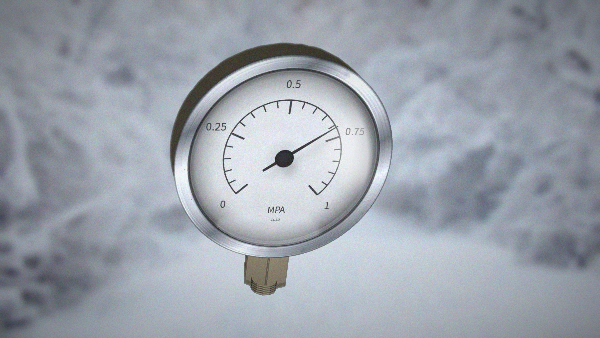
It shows 0.7 MPa
